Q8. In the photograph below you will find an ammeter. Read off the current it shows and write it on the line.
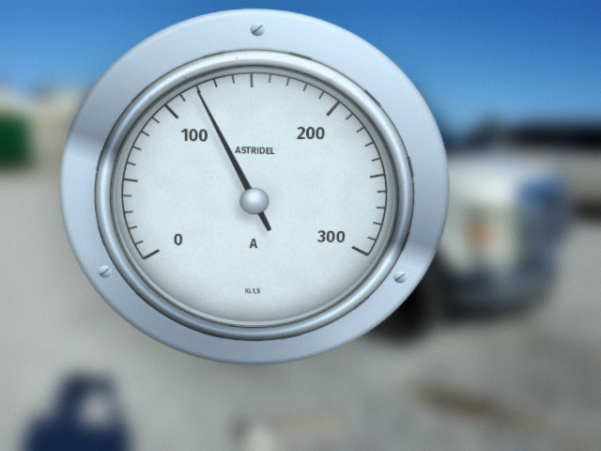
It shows 120 A
